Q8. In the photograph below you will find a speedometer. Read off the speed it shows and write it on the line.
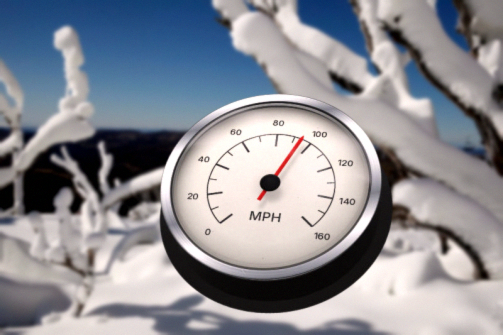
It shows 95 mph
